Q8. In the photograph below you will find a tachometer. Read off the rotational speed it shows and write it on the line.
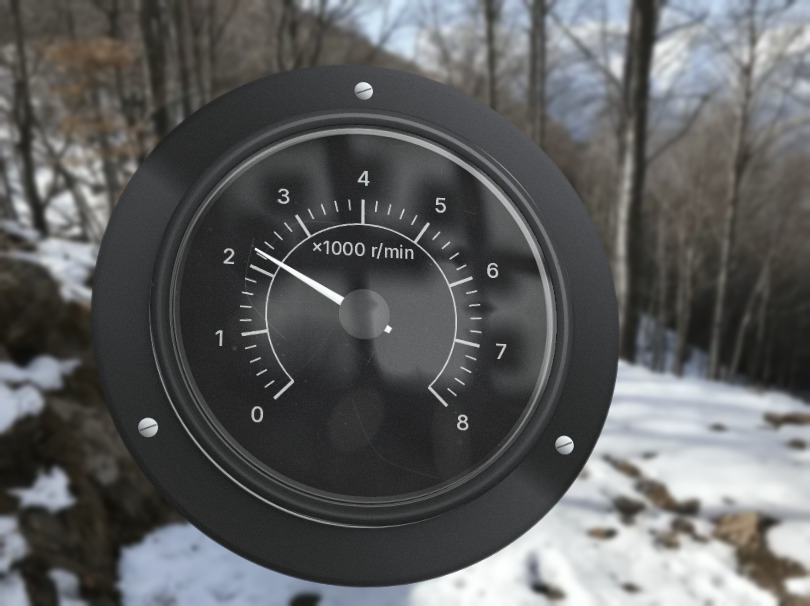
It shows 2200 rpm
